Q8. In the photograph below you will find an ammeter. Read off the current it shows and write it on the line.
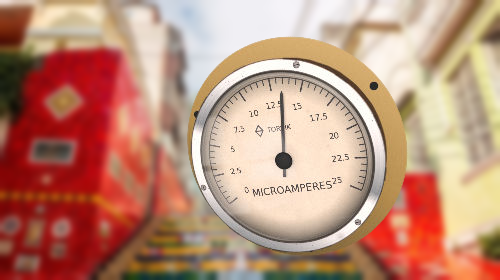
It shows 13.5 µA
